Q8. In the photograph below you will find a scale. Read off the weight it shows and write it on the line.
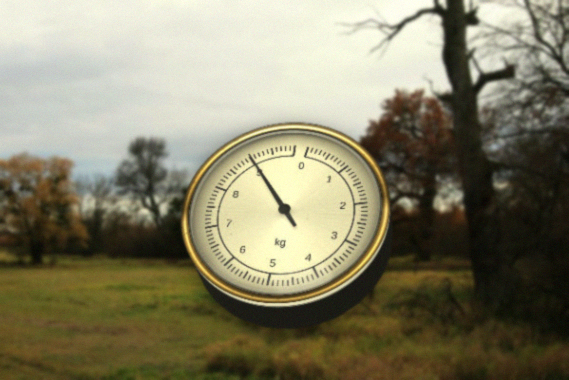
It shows 9 kg
